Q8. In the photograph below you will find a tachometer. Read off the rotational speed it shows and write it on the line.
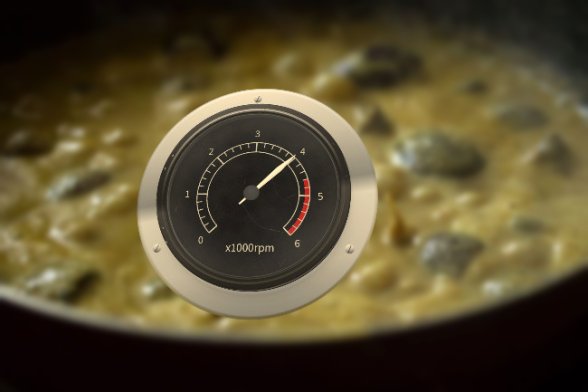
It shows 4000 rpm
